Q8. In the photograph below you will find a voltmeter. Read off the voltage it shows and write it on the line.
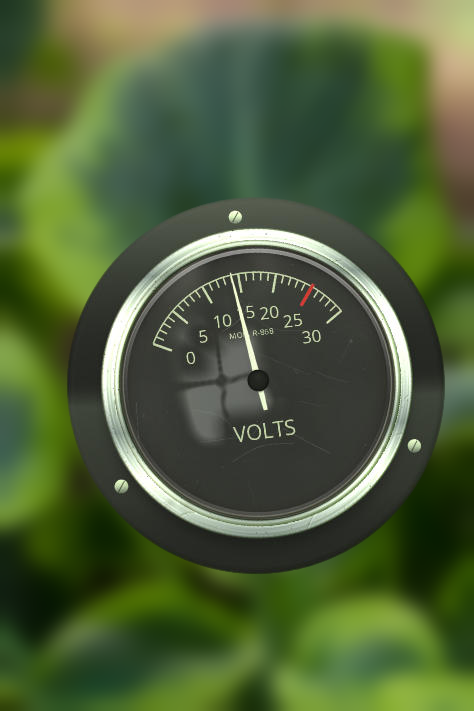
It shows 14 V
